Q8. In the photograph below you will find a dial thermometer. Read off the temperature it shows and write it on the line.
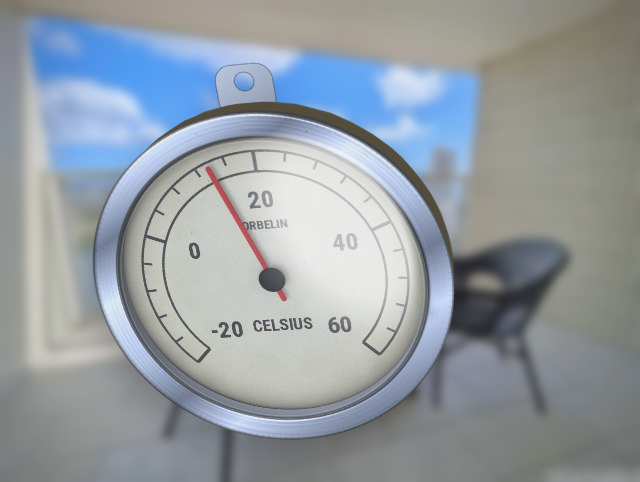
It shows 14 °C
